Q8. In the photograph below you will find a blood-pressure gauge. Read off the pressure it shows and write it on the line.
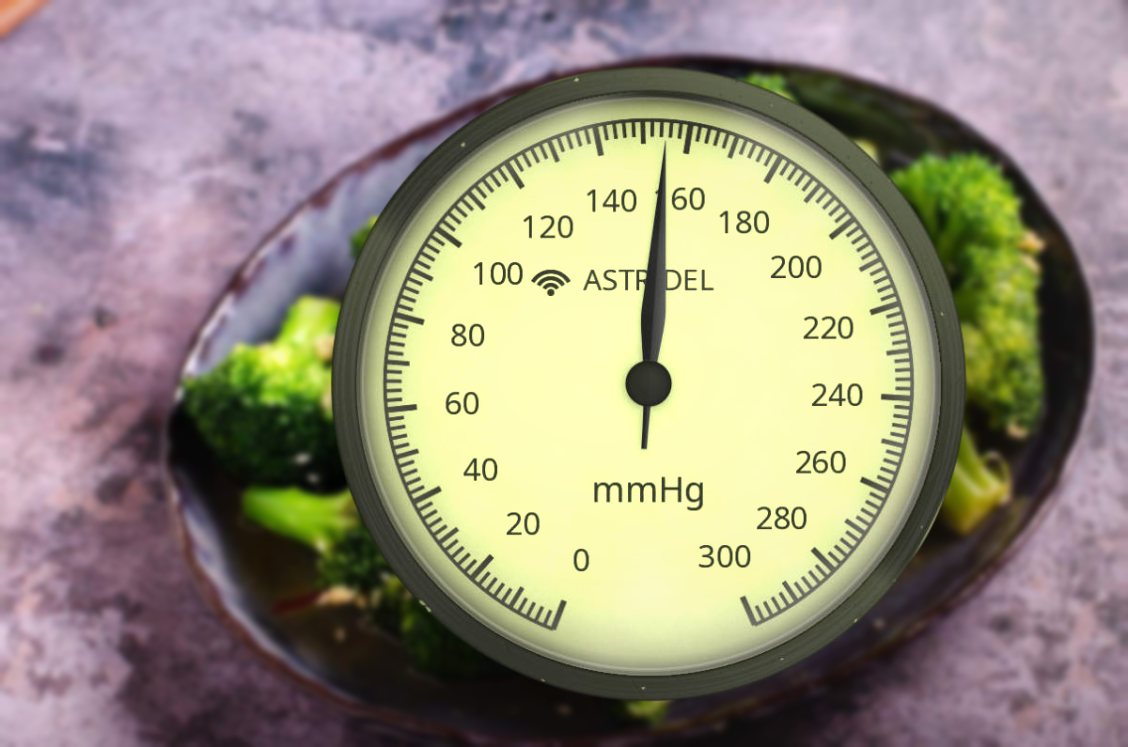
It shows 155 mmHg
